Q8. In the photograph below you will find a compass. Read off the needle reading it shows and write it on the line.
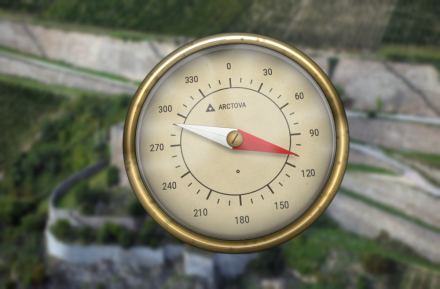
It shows 110 °
